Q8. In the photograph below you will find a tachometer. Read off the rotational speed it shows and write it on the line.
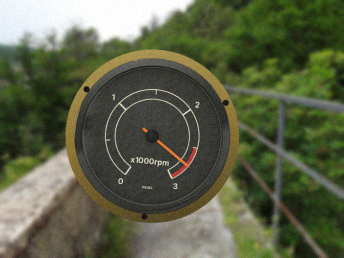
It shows 2750 rpm
